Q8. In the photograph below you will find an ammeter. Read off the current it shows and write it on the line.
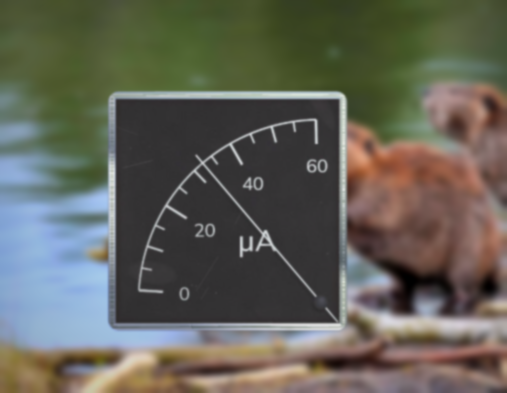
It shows 32.5 µA
